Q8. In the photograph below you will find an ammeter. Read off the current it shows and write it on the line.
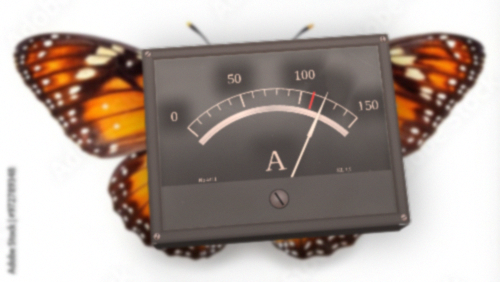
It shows 120 A
